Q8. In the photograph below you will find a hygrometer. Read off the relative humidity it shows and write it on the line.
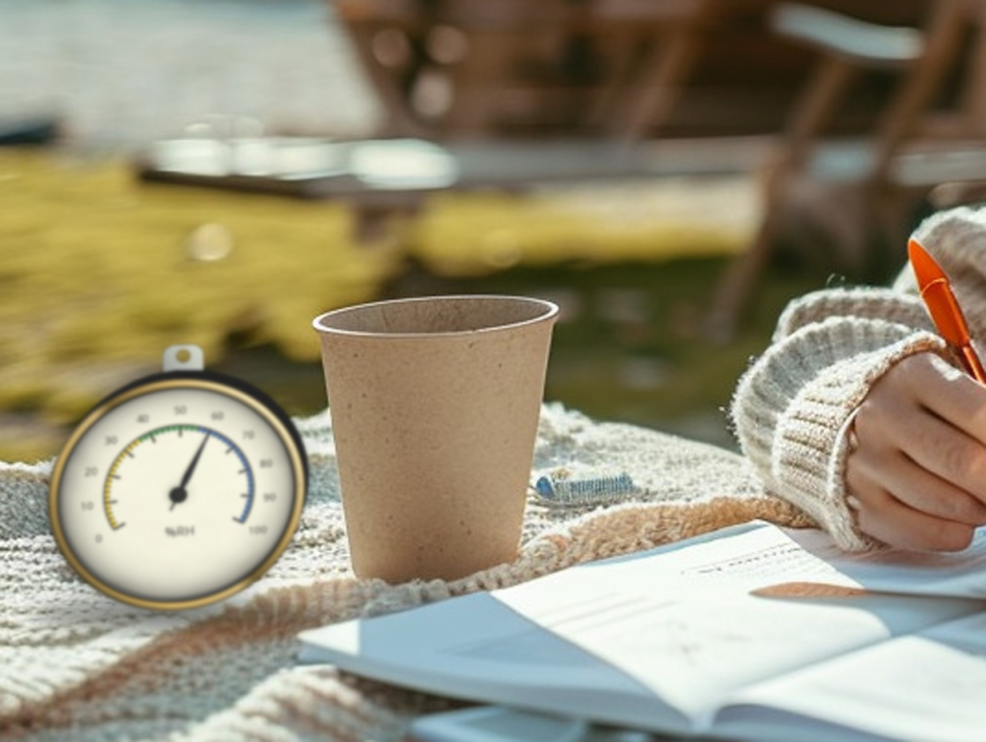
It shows 60 %
